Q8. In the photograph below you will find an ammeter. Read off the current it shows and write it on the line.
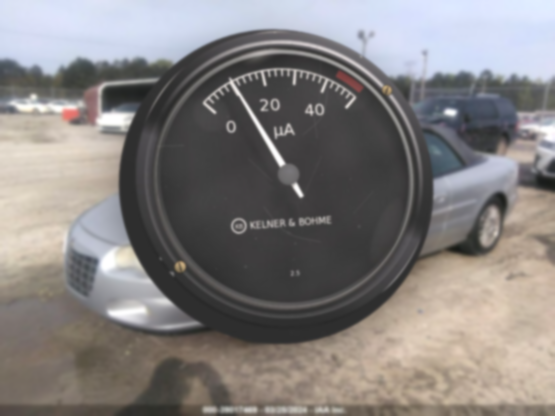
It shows 10 µA
